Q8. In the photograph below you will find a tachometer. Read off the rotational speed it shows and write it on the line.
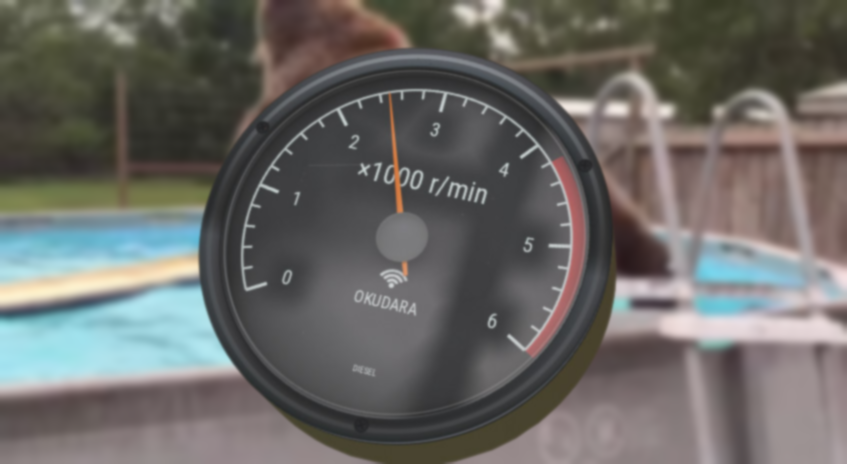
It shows 2500 rpm
